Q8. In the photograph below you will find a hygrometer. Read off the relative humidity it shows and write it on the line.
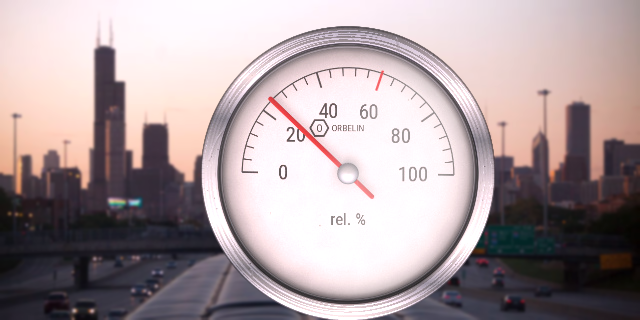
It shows 24 %
